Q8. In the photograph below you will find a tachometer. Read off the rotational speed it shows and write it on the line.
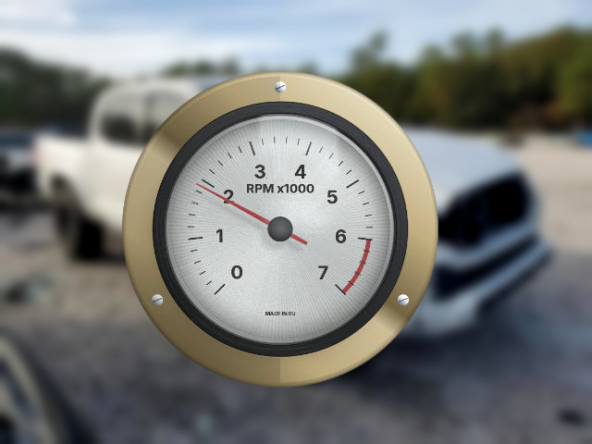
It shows 1900 rpm
